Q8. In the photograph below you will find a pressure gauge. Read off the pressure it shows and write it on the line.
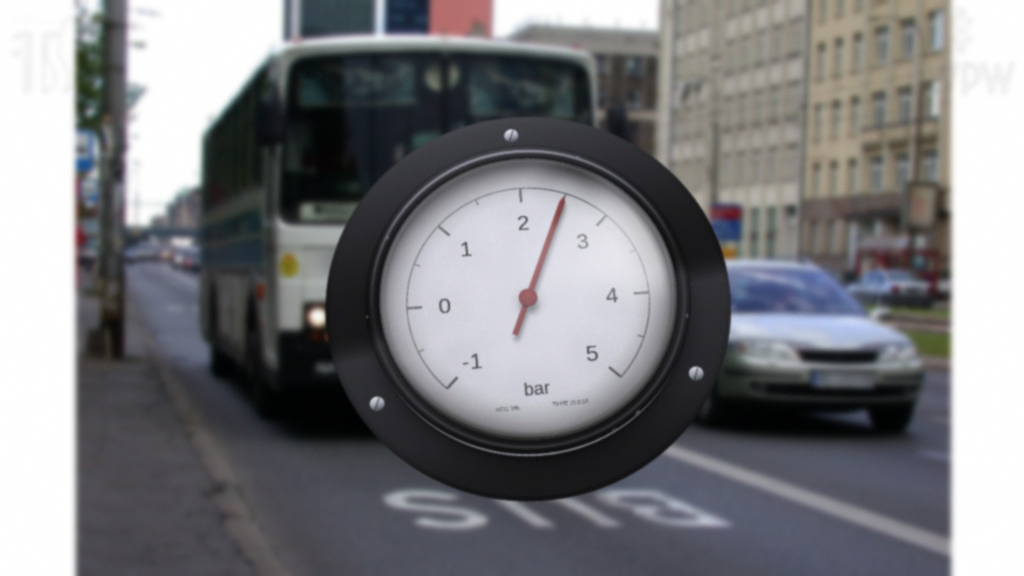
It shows 2.5 bar
